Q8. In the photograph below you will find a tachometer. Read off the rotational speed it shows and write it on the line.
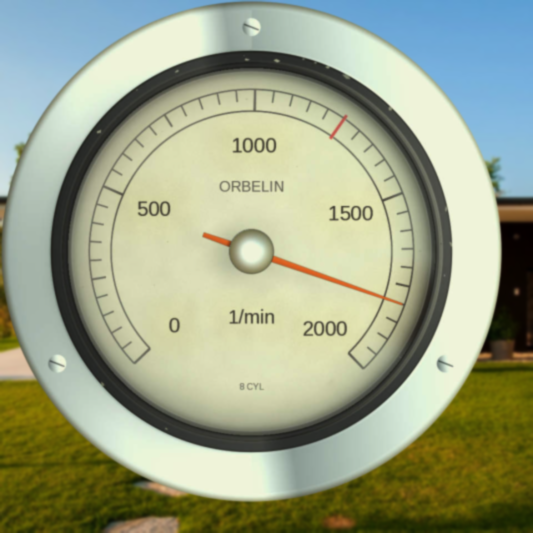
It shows 1800 rpm
